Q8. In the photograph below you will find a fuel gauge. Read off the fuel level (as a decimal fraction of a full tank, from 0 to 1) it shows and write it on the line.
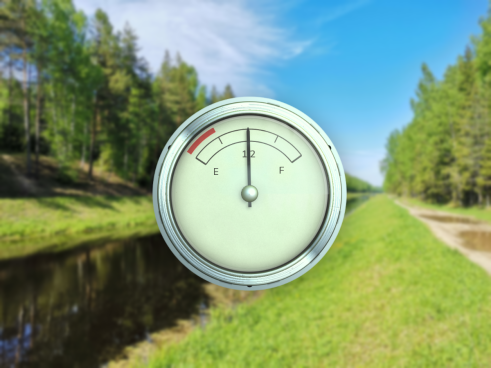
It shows 0.5
